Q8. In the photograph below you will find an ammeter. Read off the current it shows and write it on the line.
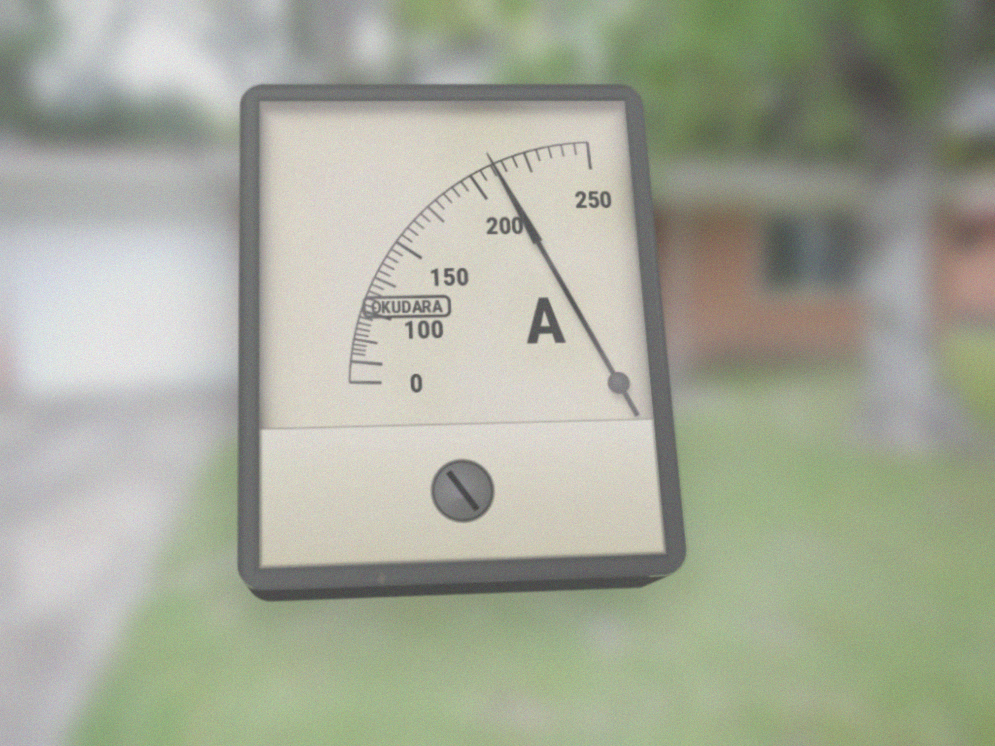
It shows 210 A
